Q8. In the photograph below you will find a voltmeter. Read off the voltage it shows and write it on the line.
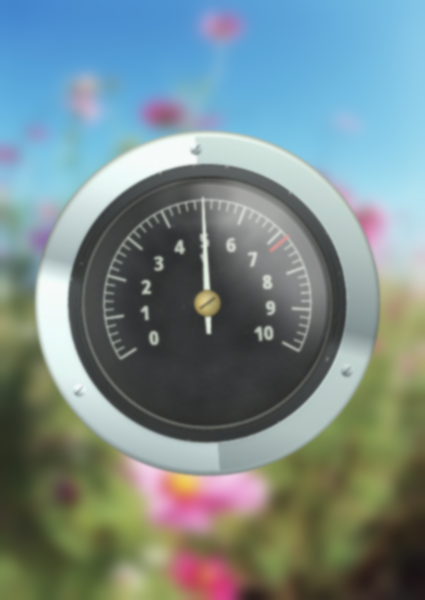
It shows 5 V
